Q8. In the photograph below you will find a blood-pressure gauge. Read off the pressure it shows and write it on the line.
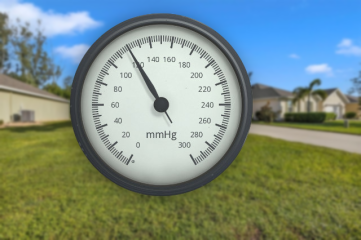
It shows 120 mmHg
